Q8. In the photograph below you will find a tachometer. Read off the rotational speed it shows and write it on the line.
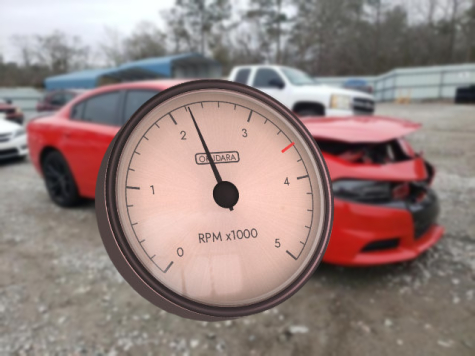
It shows 2200 rpm
